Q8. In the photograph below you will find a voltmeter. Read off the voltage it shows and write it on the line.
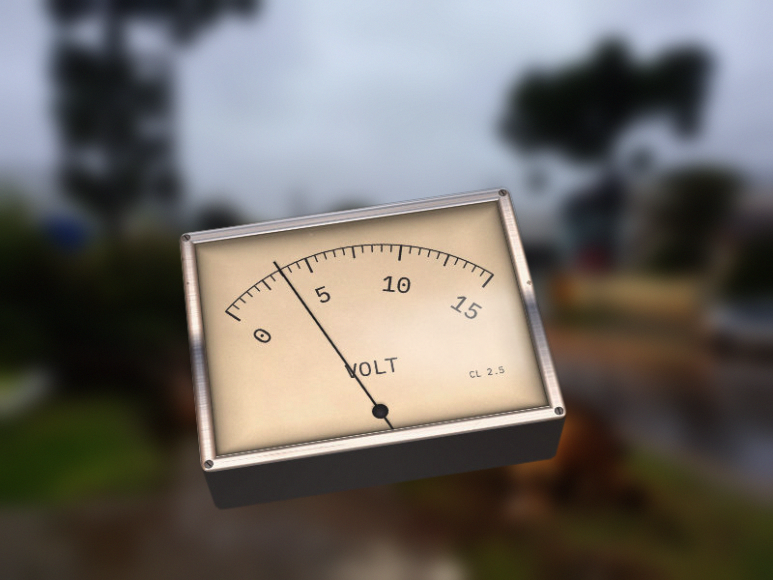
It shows 3.5 V
